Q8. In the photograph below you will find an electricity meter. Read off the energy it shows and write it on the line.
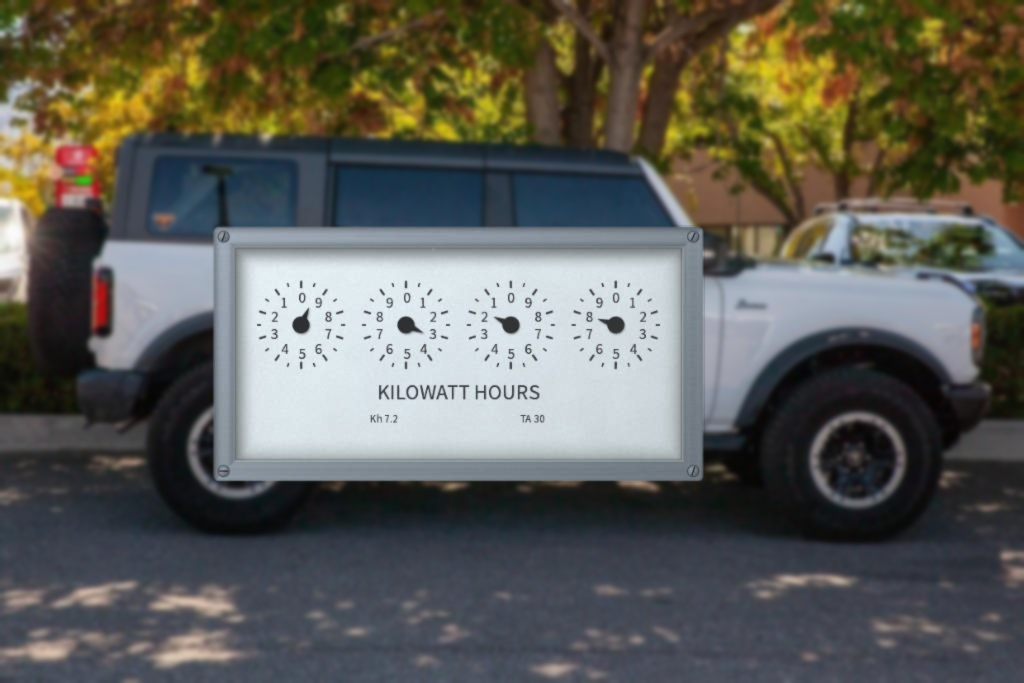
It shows 9318 kWh
